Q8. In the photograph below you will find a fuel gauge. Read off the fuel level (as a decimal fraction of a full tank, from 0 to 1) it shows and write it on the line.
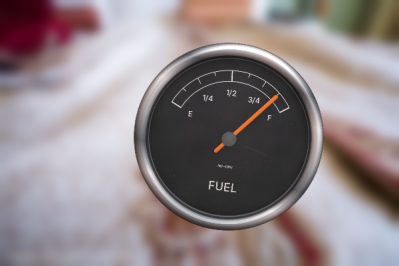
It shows 0.875
